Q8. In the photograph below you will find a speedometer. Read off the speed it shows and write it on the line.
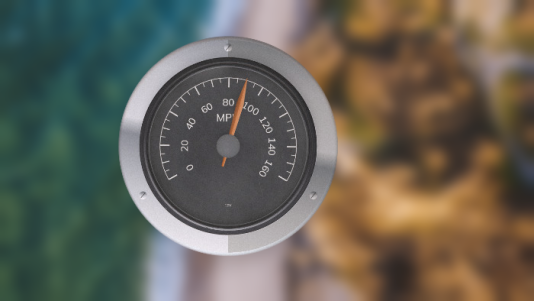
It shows 90 mph
